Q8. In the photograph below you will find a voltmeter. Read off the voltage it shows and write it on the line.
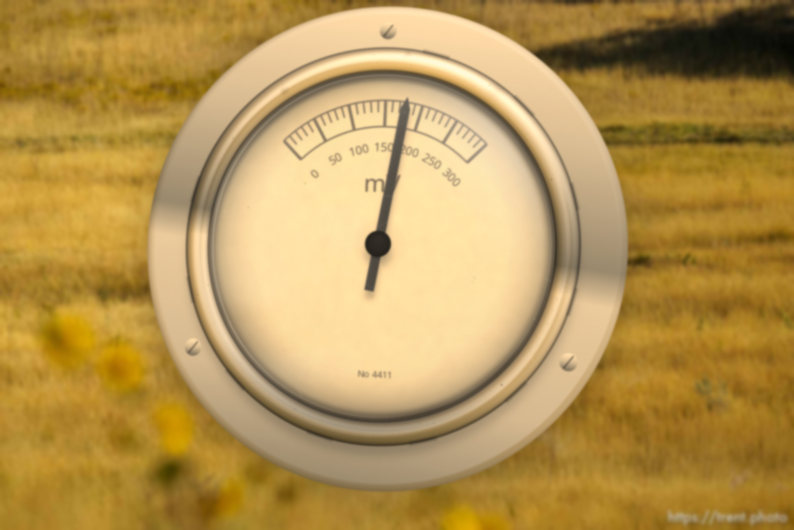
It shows 180 mV
